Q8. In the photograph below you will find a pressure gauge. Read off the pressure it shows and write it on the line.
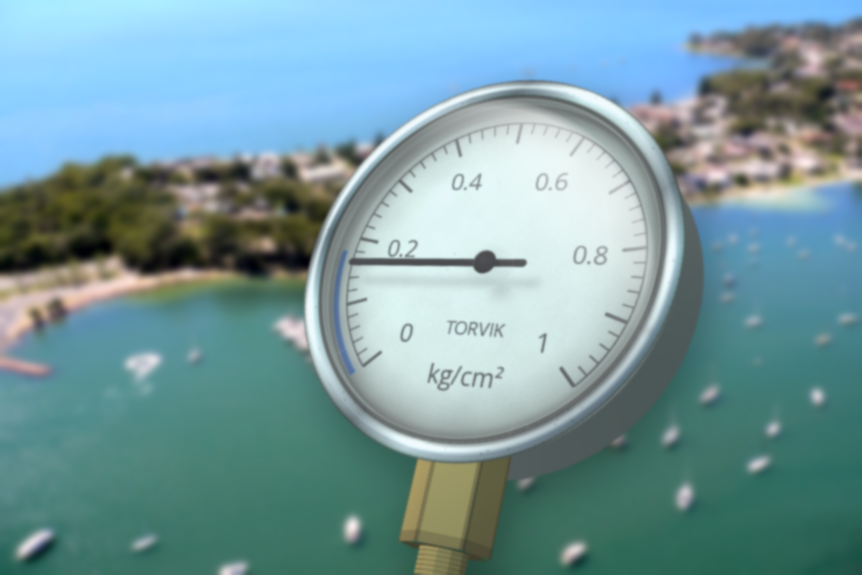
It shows 0.16 kg/cm²
